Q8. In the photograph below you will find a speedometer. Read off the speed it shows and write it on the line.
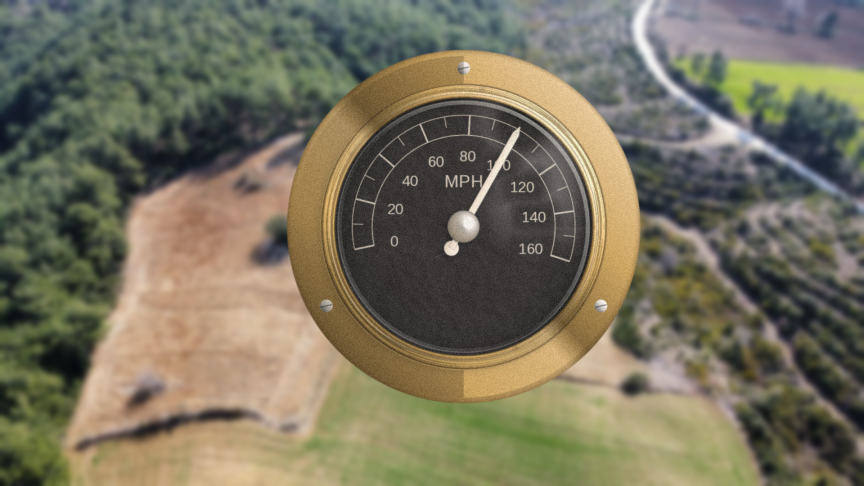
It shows 100 mph
